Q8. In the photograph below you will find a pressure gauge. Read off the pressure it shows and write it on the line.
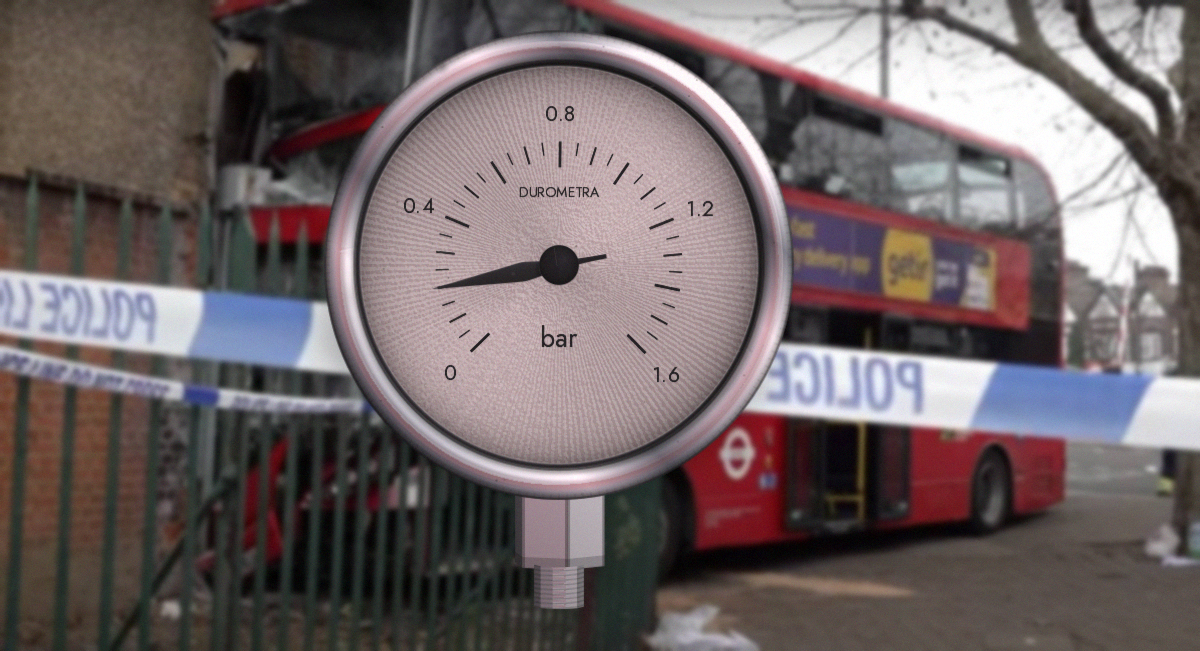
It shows 0.2 bar
